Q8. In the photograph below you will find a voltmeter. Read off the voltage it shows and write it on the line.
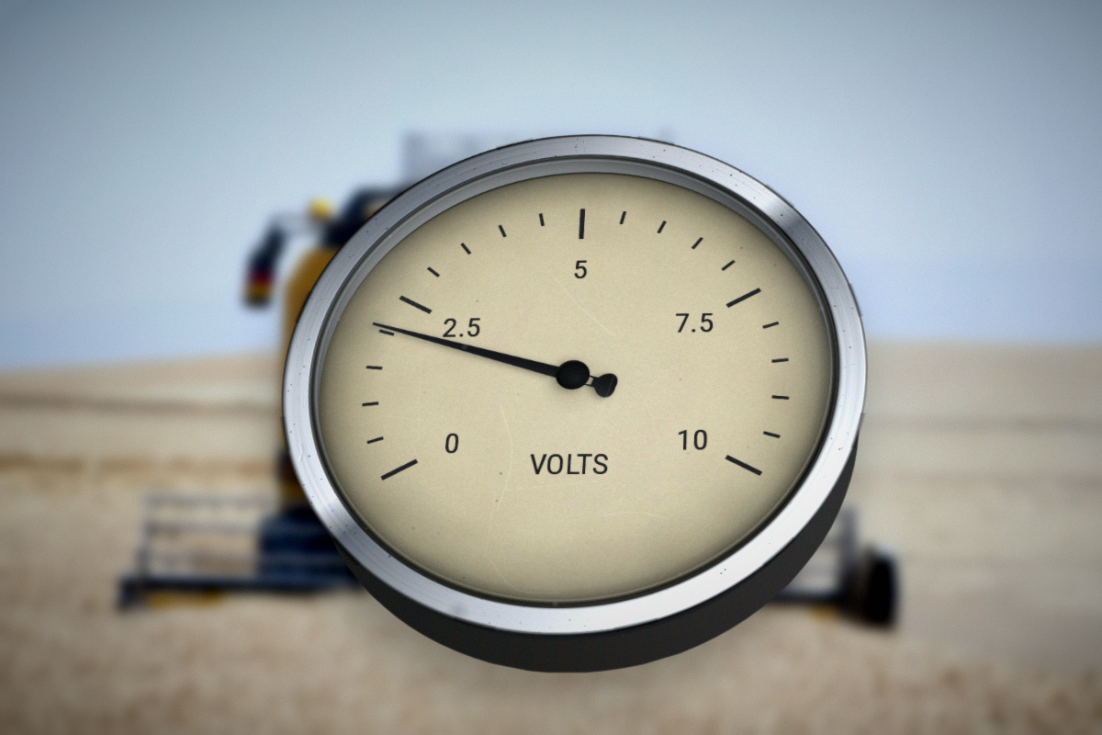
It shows 2 V
